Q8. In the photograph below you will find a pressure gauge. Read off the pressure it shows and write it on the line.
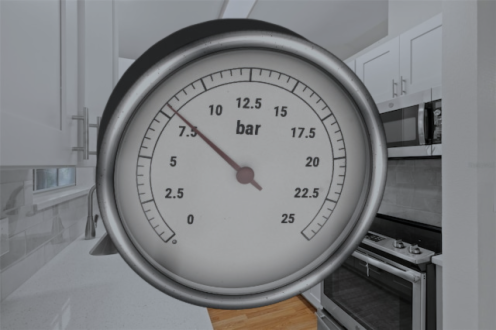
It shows 8 bar
